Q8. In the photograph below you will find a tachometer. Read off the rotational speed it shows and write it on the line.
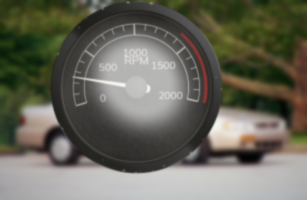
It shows 250 rpm
